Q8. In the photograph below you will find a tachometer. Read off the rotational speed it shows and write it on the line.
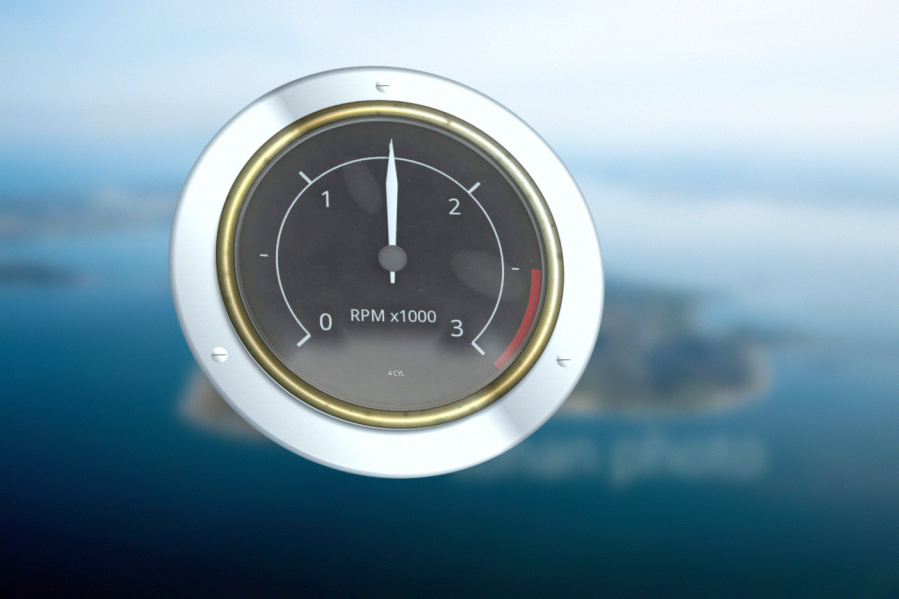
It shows 1500 rpm
